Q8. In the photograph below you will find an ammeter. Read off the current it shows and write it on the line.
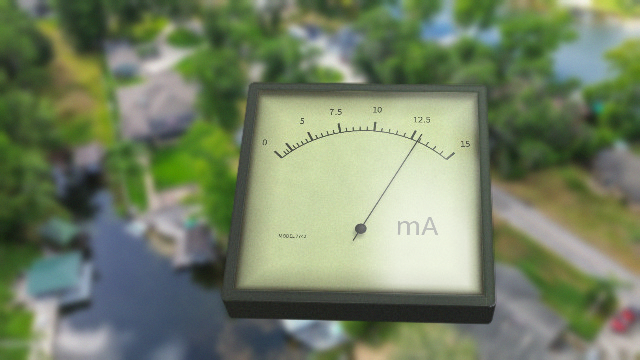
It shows 13 mA
